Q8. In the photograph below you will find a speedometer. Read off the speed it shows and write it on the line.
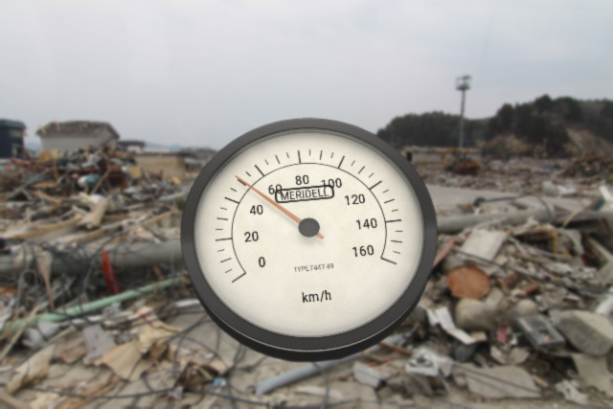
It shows 50 km/h
